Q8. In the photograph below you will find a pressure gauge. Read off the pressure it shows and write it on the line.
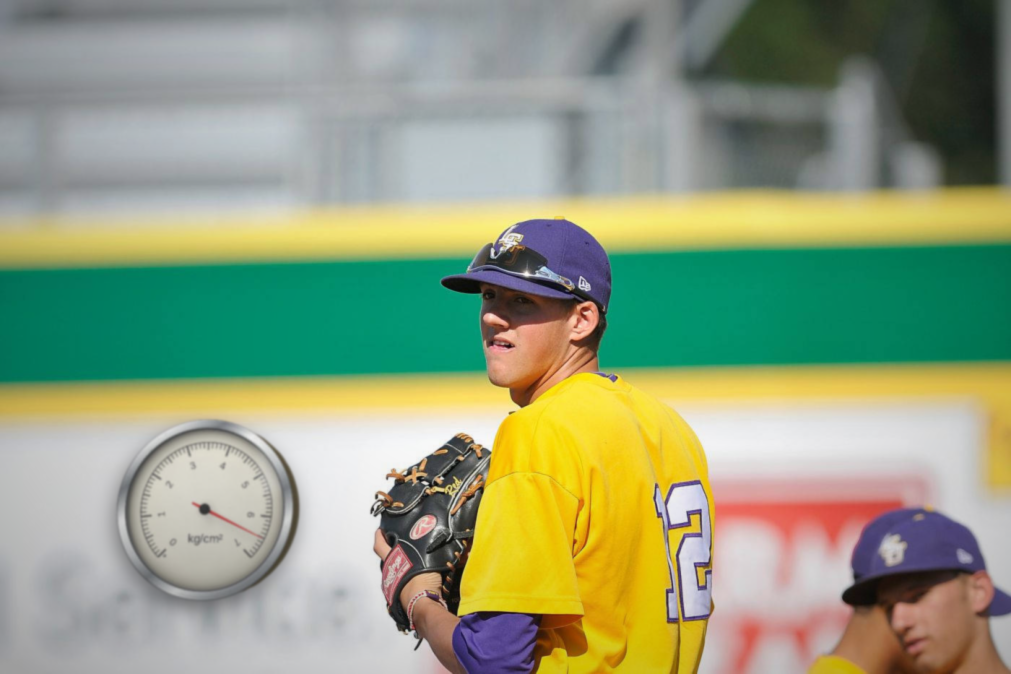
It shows 6.5 kg/cm²
